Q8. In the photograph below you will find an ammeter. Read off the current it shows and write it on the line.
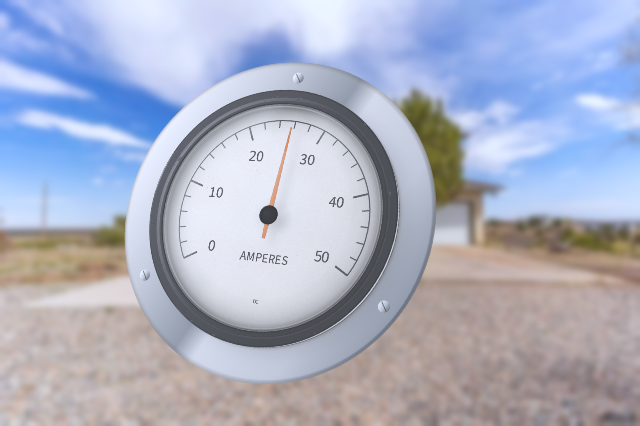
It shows 26 A
